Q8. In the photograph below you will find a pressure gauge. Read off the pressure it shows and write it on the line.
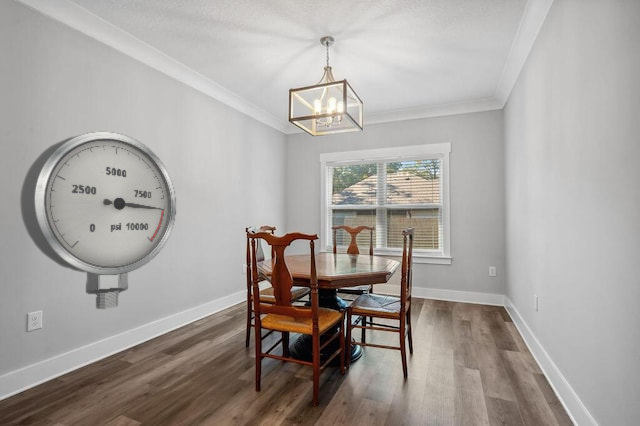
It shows 8500 psi
